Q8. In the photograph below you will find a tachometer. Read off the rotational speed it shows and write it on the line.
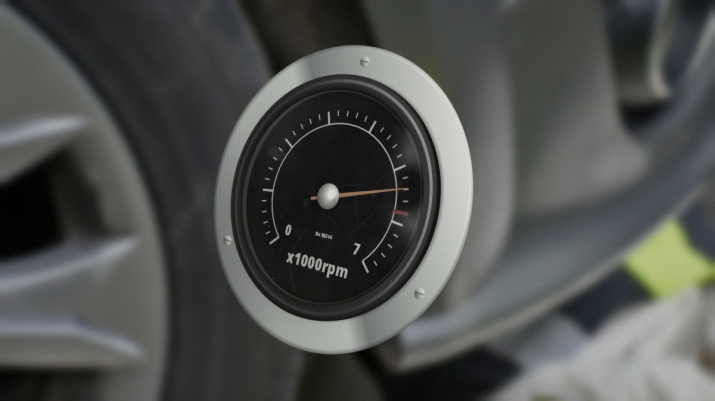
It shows 5400 rpm
